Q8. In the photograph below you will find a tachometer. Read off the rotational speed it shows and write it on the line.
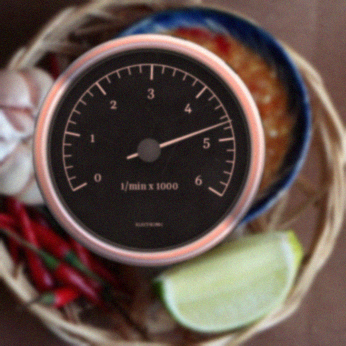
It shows 4700 rpm
